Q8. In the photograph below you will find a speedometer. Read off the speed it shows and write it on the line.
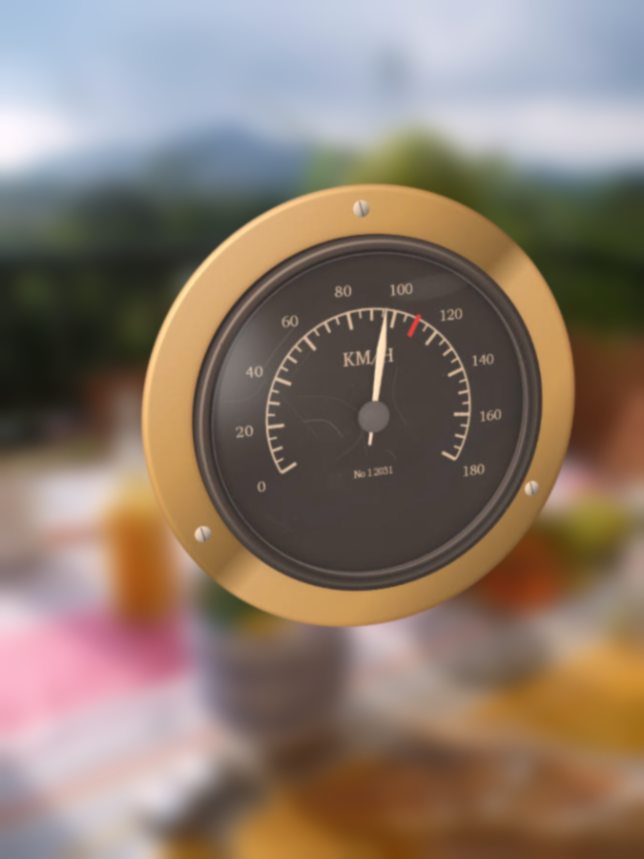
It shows 95 km/h
